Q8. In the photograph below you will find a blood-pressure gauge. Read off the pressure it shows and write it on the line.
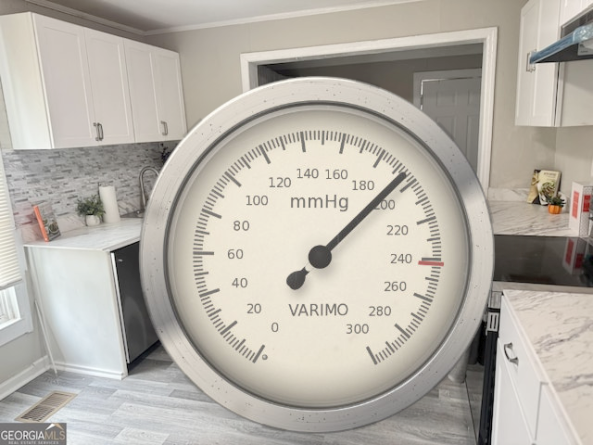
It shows 194 mmHg
